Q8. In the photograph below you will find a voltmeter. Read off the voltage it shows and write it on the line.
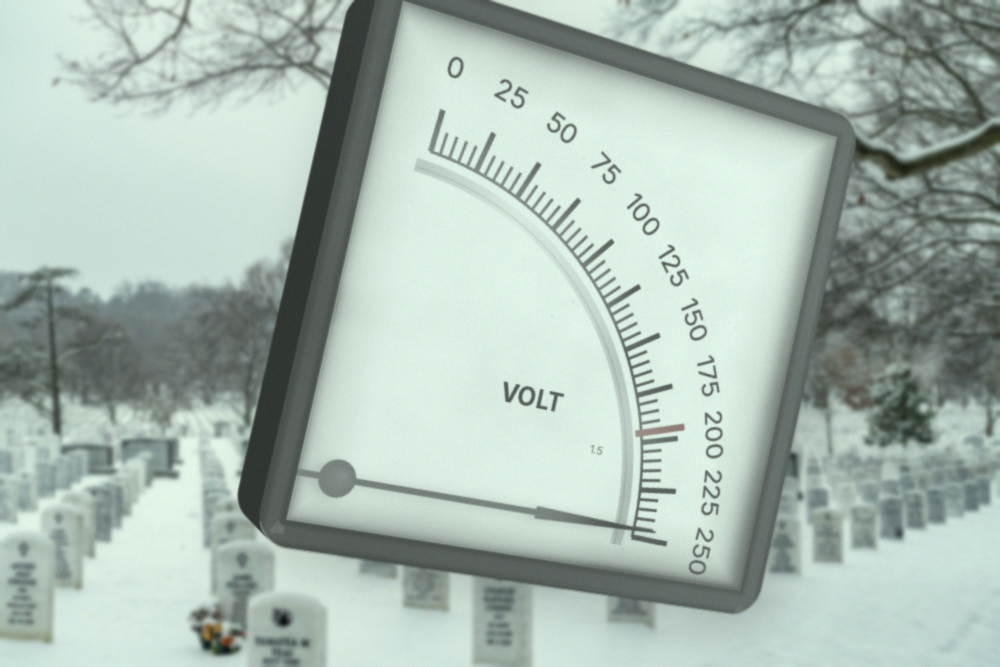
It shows 245 V
